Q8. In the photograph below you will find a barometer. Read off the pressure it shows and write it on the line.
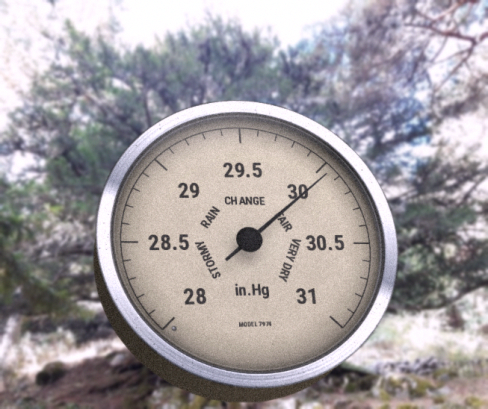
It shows 30.05 inHg
